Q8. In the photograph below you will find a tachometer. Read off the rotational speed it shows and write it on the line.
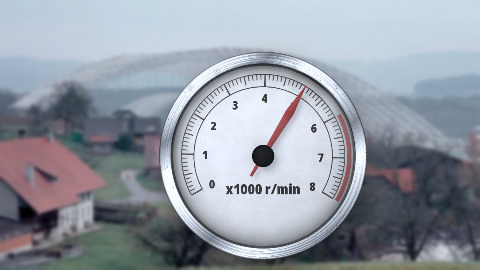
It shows 5000 rpm
